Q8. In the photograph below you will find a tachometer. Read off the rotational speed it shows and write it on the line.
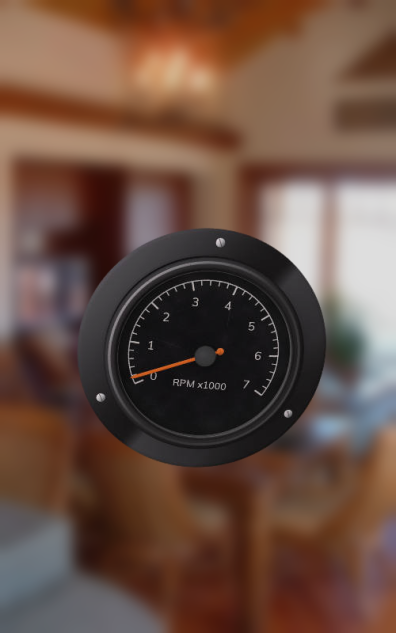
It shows 200 rpm
